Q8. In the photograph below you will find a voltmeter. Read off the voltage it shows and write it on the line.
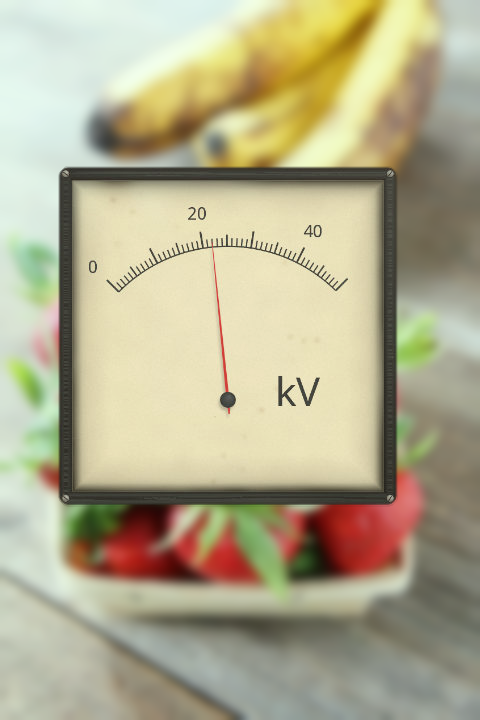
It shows 22 kV
